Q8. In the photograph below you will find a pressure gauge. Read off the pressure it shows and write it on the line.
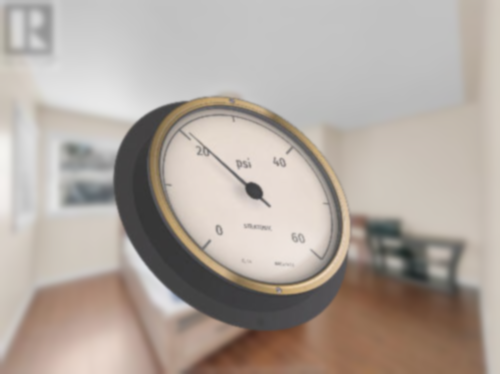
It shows 20 psi
